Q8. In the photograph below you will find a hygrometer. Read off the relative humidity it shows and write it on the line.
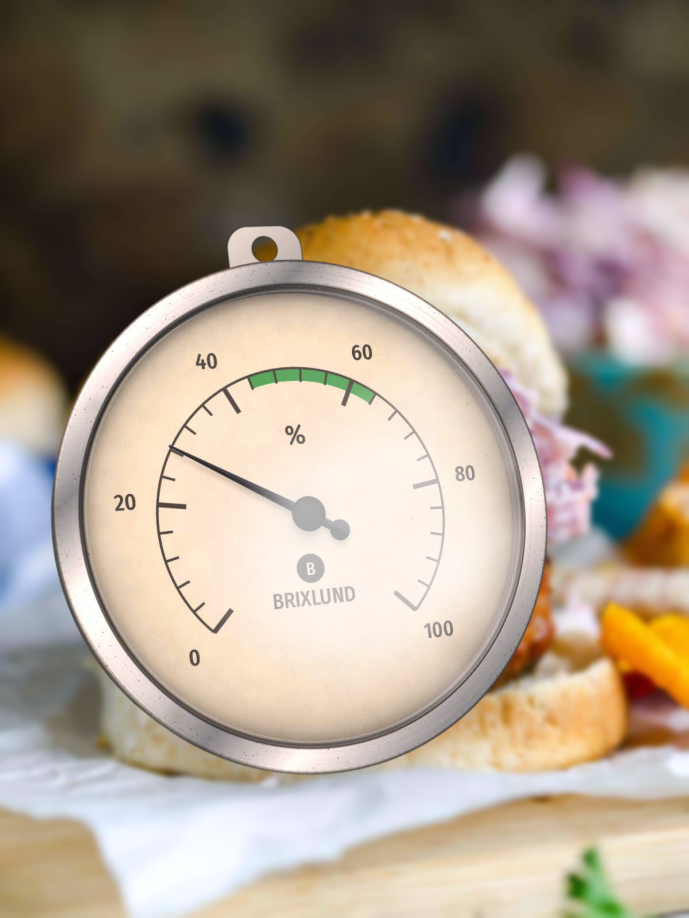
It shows 28 %
